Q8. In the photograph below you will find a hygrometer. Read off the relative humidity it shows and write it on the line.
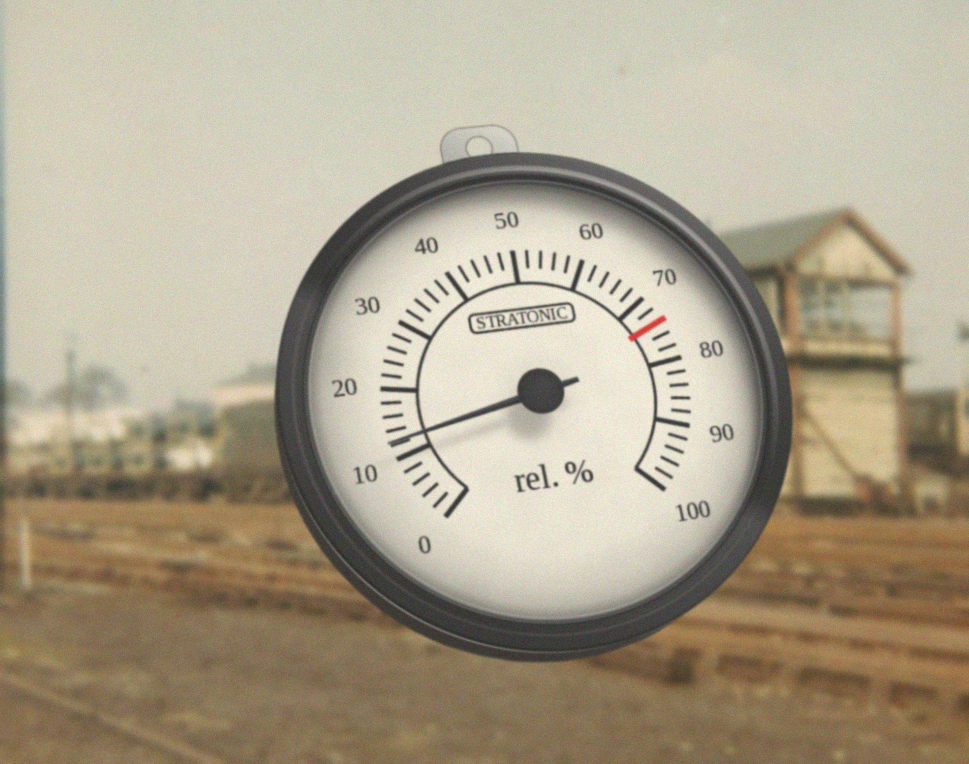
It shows 12 %
